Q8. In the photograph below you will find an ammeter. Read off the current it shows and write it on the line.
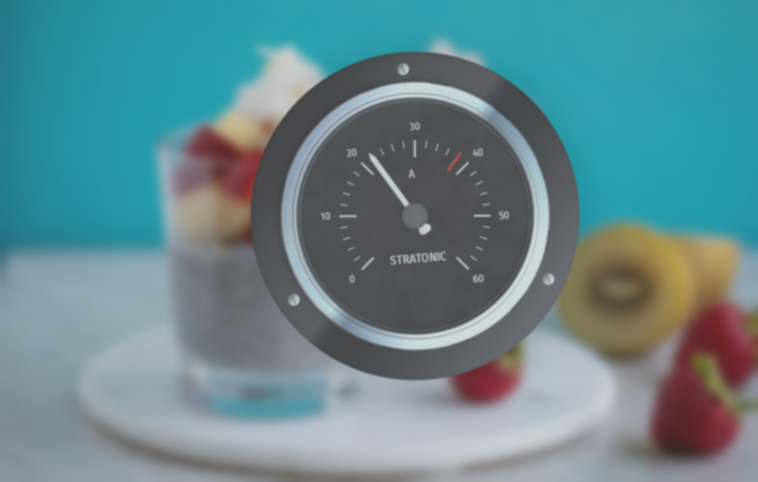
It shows 22 A
